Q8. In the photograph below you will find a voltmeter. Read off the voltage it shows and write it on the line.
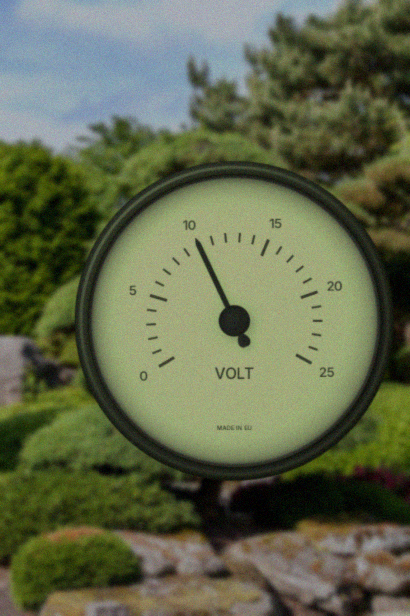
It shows 10 V
